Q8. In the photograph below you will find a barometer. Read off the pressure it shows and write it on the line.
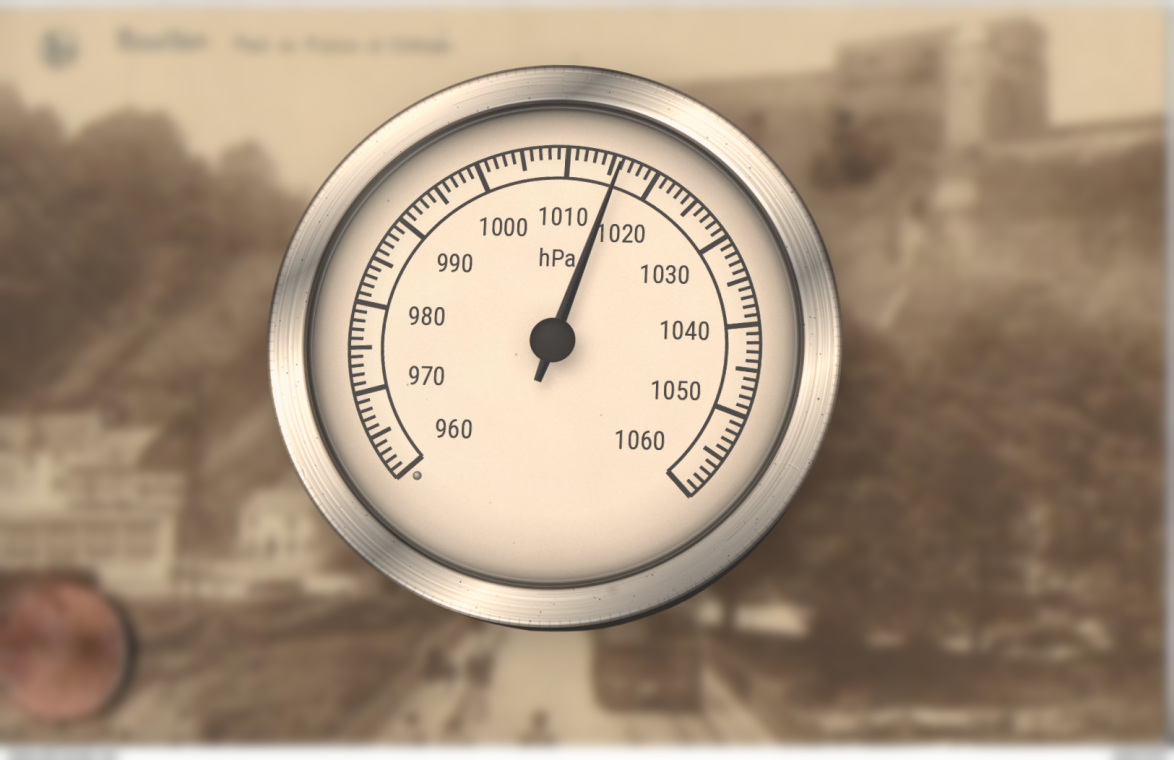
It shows 1016 hPa
